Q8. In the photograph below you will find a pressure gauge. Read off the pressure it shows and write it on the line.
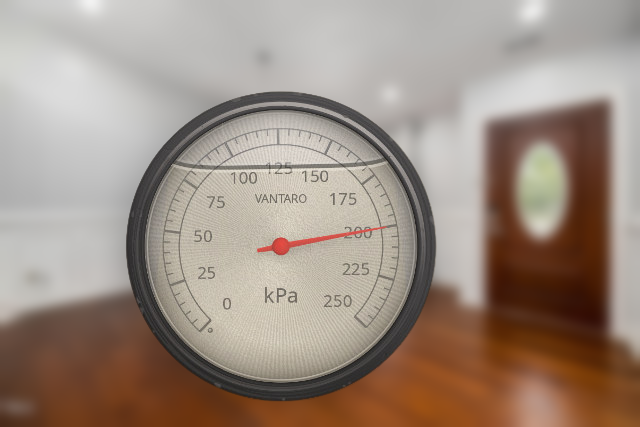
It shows 200 kPa
